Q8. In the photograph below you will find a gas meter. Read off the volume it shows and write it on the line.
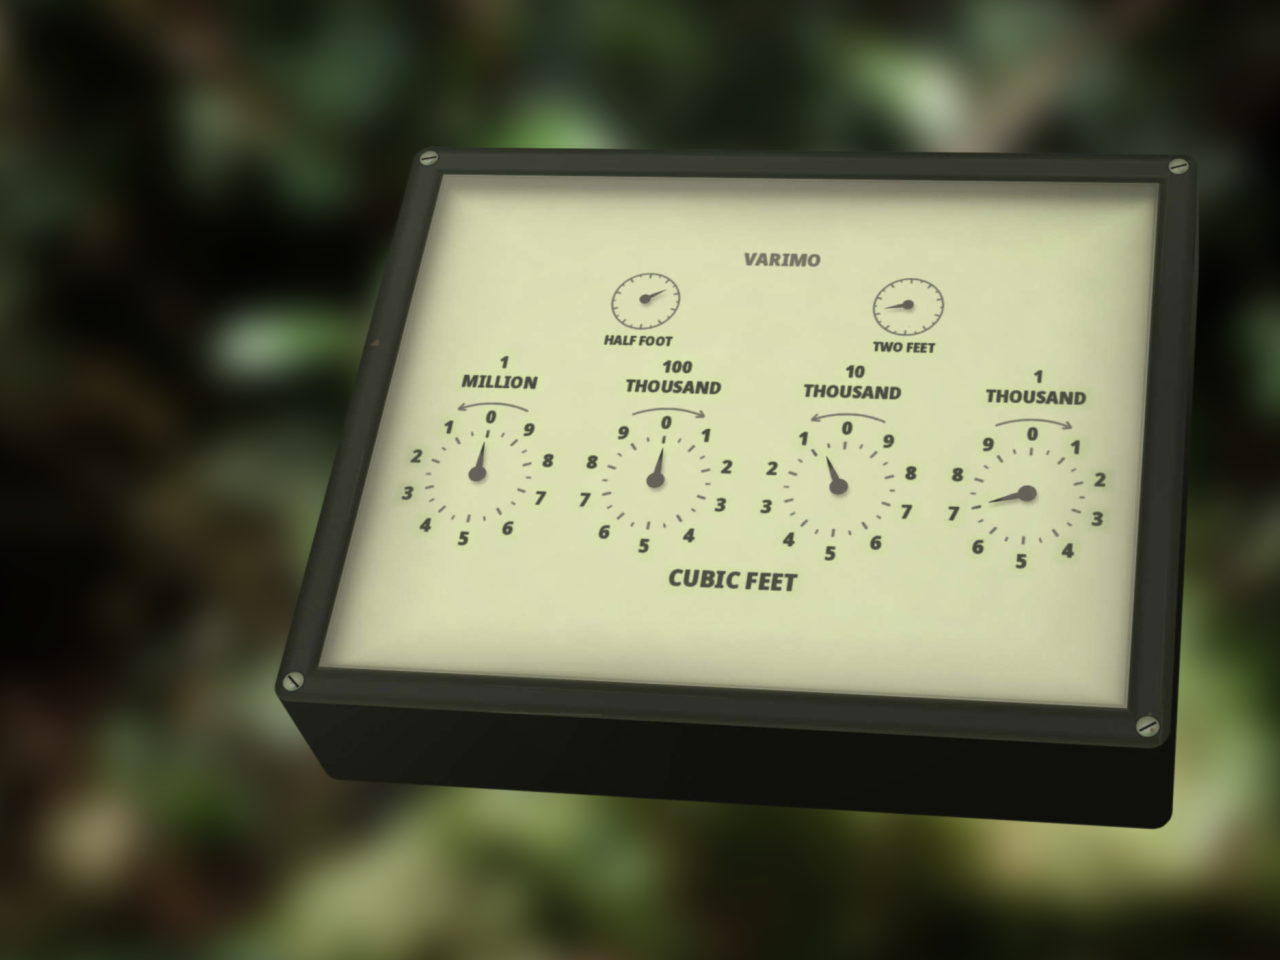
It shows 700 ft³
